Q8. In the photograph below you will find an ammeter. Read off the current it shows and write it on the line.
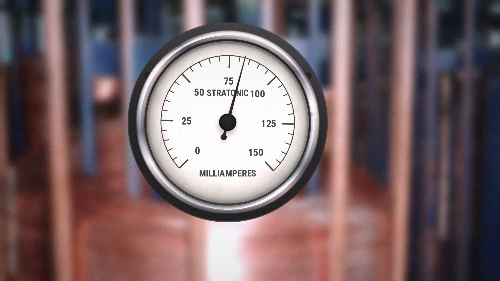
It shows 82.5 mA
